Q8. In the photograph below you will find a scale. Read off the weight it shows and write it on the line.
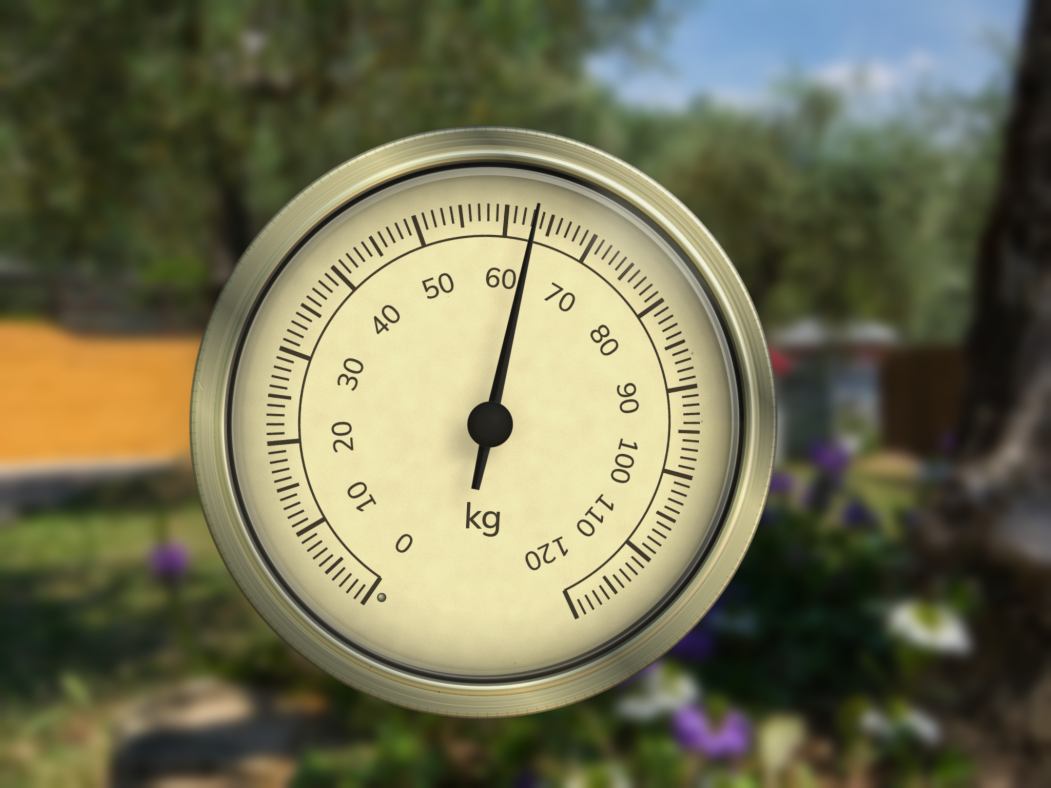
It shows 63 kg
